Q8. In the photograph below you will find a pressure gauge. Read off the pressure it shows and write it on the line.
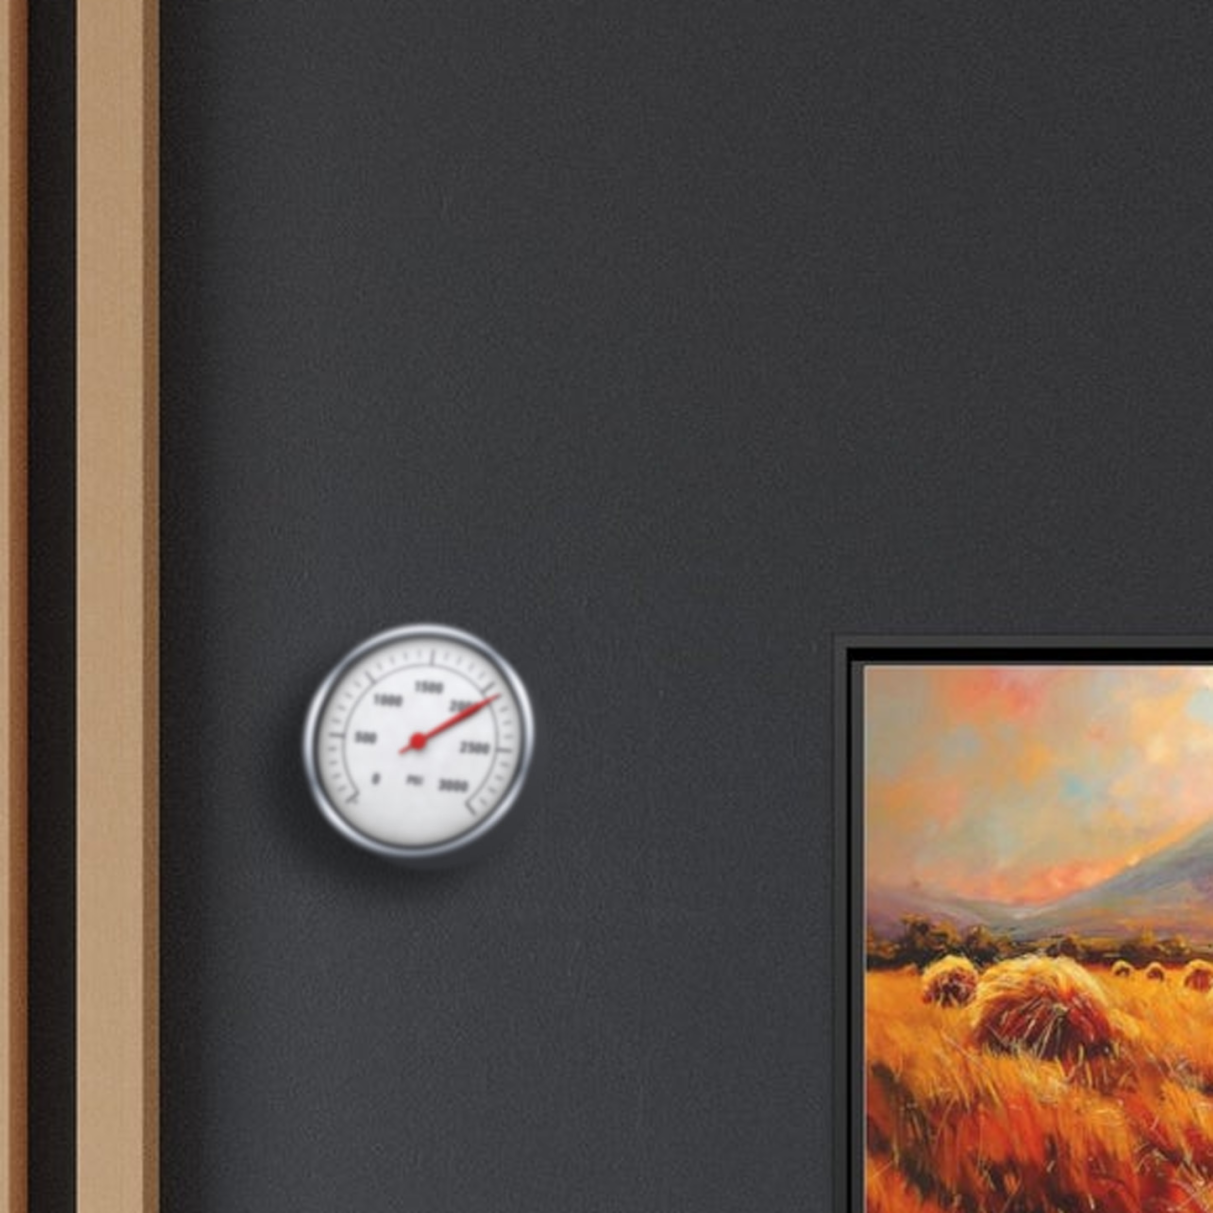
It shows 2100 psi
